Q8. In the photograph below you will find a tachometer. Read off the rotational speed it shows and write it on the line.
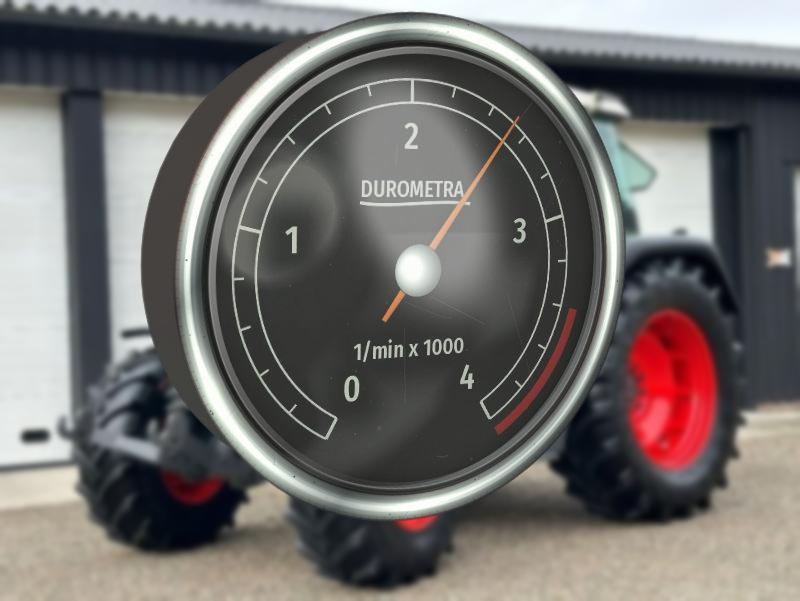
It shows 2500 rpm
